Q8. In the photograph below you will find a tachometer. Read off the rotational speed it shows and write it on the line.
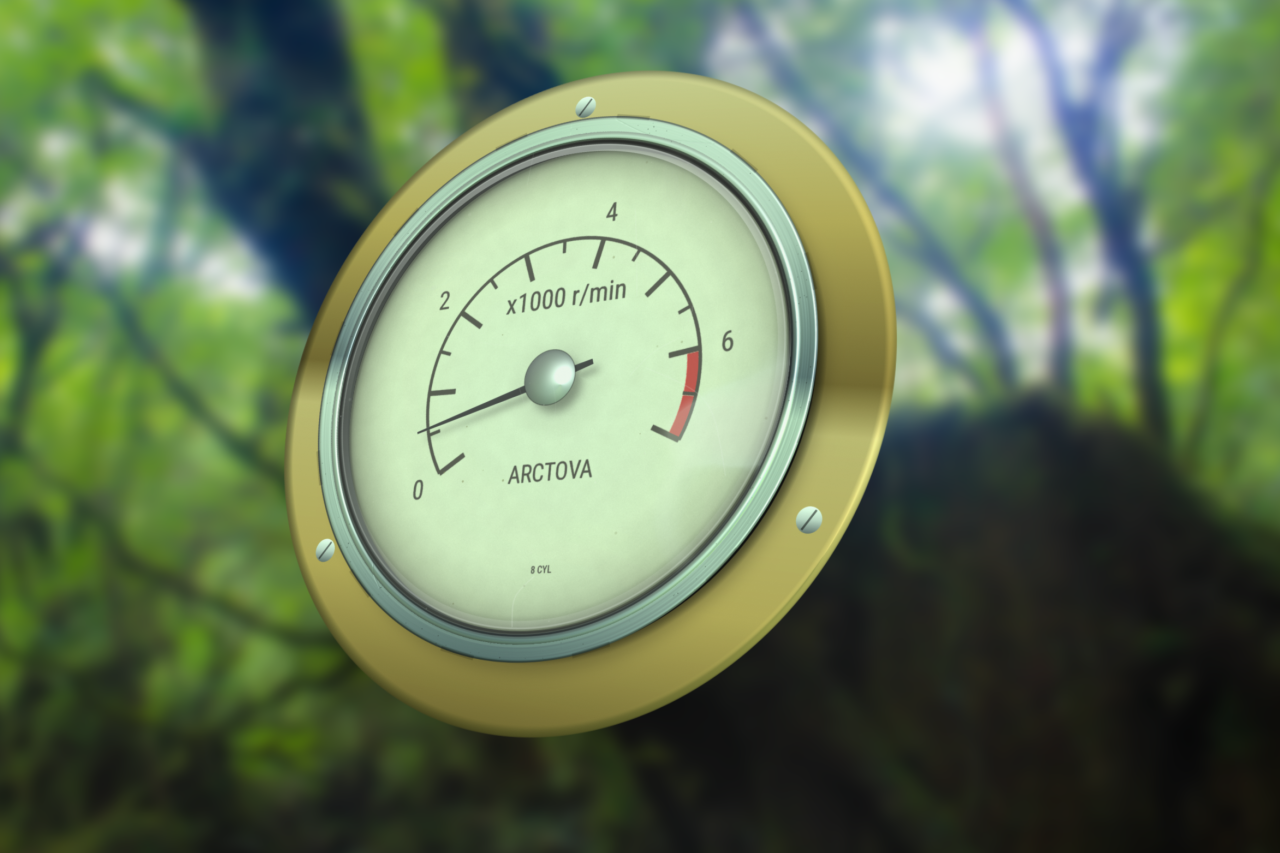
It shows 500 rpm
